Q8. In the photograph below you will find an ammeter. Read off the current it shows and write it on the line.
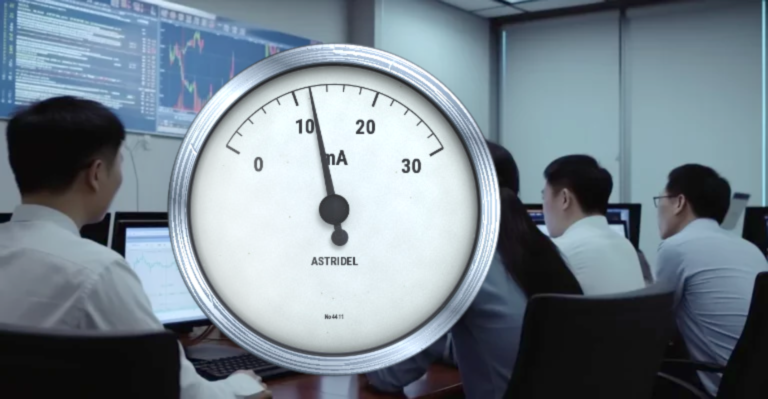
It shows 12 mA
